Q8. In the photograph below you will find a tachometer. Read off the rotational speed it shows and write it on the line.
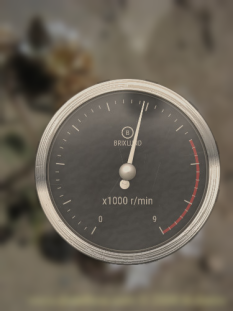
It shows 4900 rpm
